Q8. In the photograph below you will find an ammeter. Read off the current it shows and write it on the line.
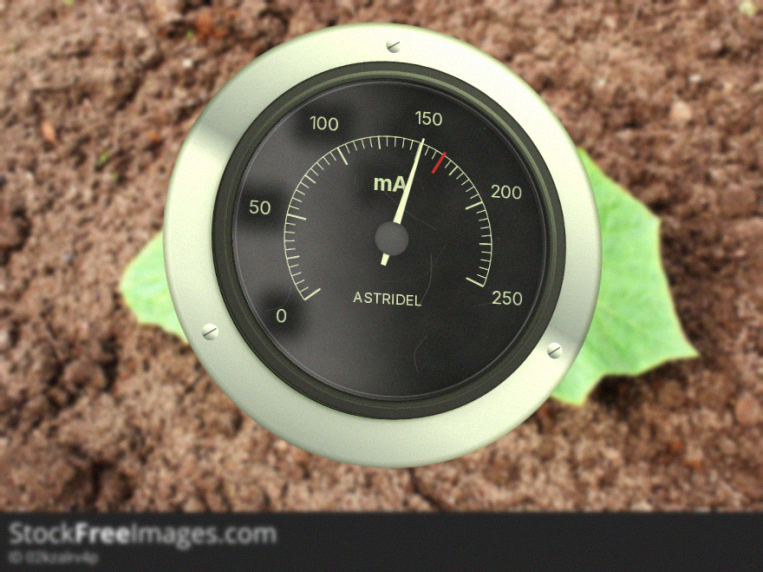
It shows 150 mA
